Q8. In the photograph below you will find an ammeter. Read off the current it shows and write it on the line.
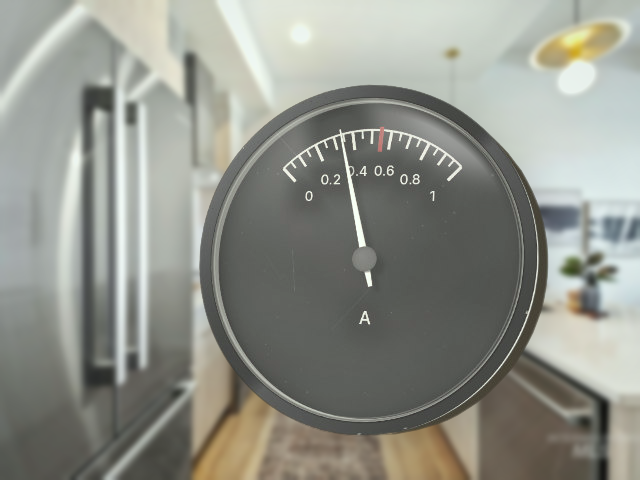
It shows 0.35 A
